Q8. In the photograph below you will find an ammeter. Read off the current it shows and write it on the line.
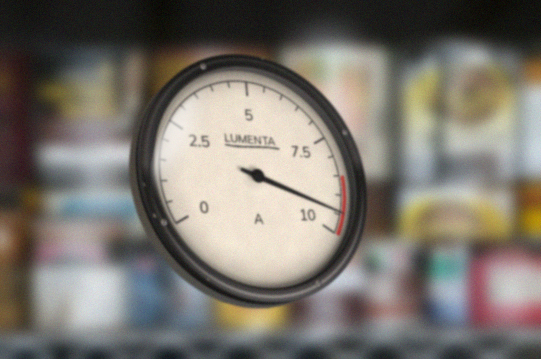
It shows 9.5 A
